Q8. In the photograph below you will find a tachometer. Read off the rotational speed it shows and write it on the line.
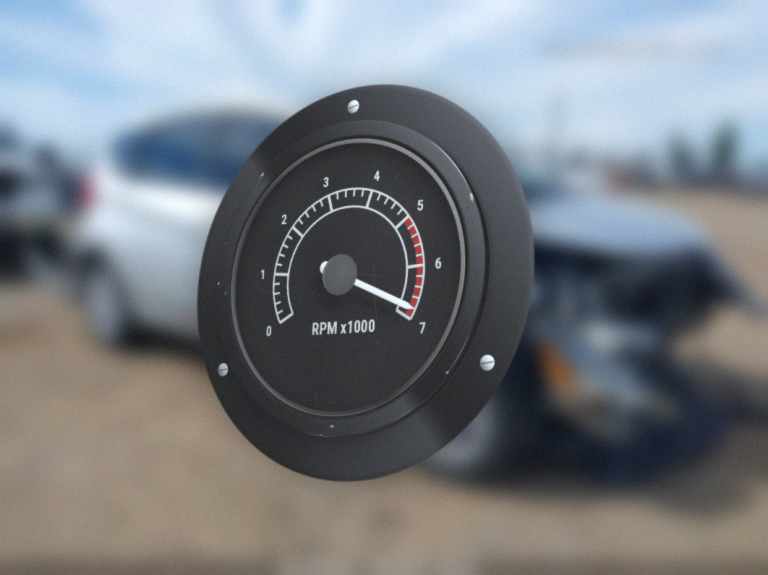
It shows 6800 rpm
